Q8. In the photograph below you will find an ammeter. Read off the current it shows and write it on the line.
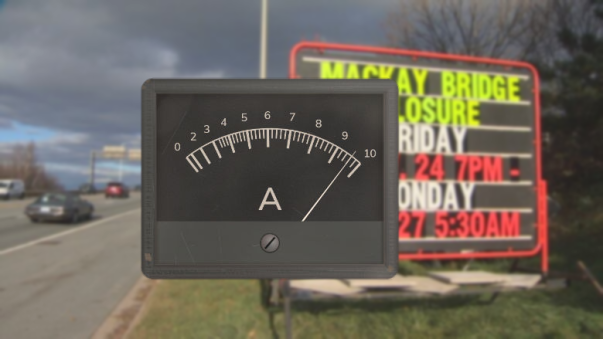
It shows 9.6 A
